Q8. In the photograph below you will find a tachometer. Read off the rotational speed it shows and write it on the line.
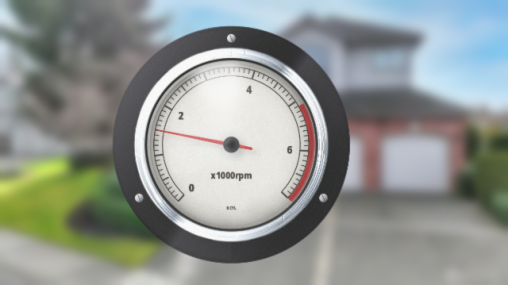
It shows 1500 rpm
